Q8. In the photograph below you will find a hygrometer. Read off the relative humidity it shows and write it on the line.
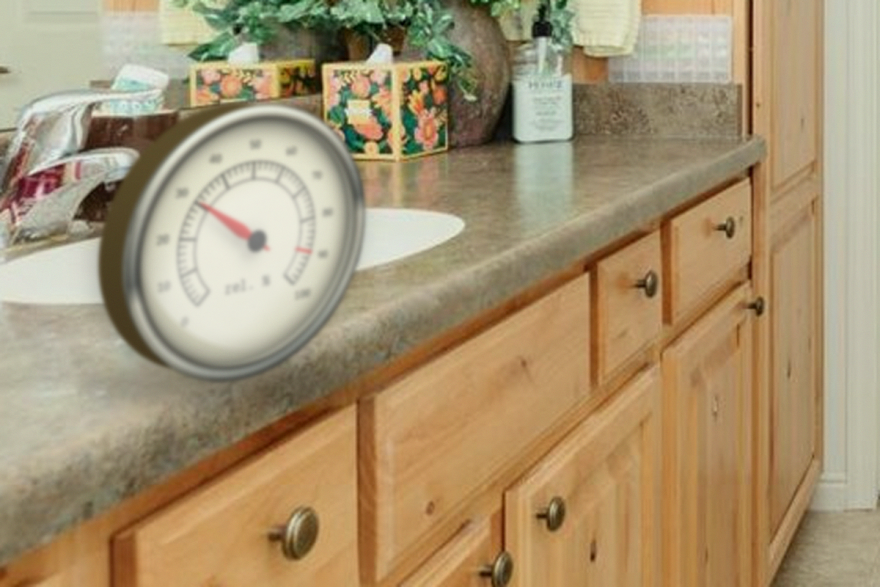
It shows 30 %
